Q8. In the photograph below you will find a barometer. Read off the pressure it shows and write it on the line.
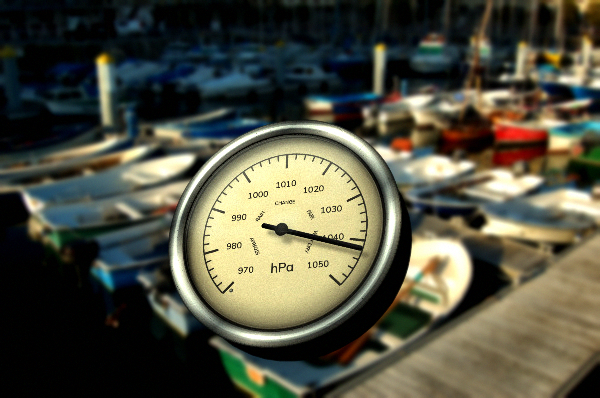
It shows 1042 hPa
